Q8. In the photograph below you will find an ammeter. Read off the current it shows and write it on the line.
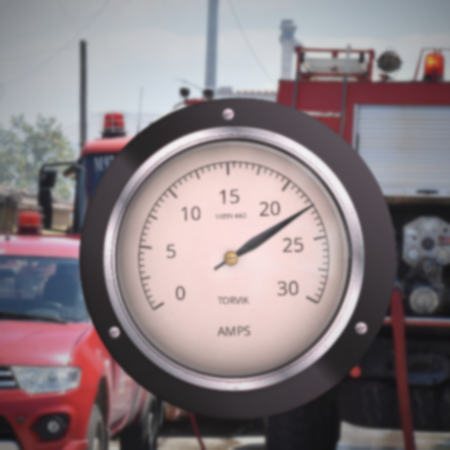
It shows 22.5 A
